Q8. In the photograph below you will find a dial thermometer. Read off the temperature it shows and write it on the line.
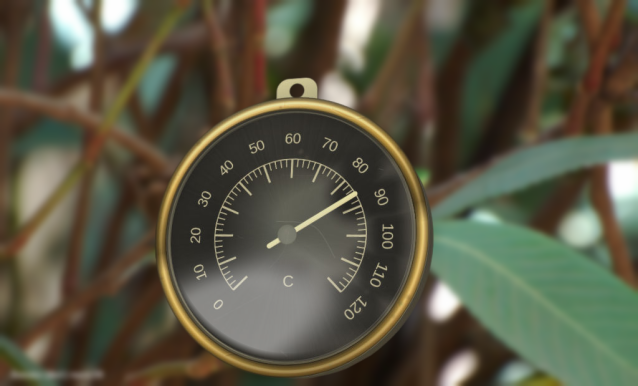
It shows 86 °C
